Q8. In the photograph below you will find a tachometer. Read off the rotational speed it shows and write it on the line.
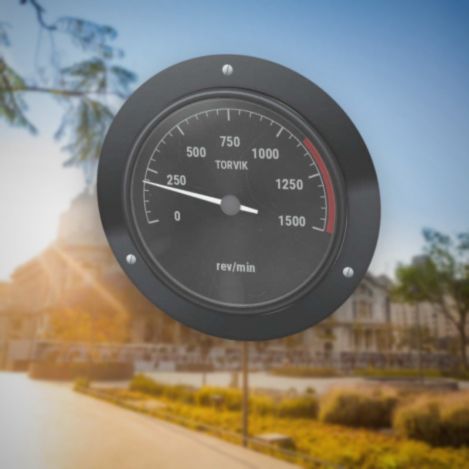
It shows 200 rpm
